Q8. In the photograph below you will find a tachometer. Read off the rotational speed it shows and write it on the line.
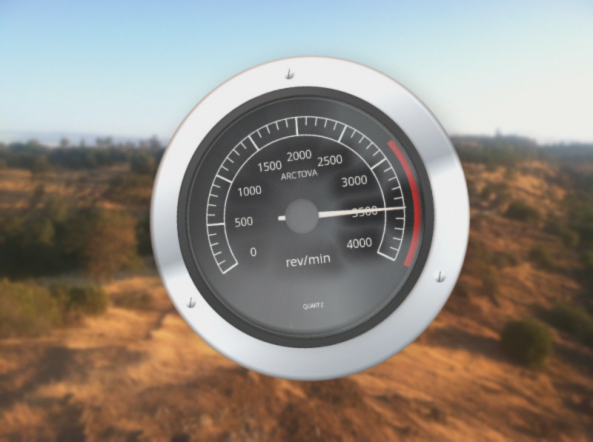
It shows 3500 rpm
